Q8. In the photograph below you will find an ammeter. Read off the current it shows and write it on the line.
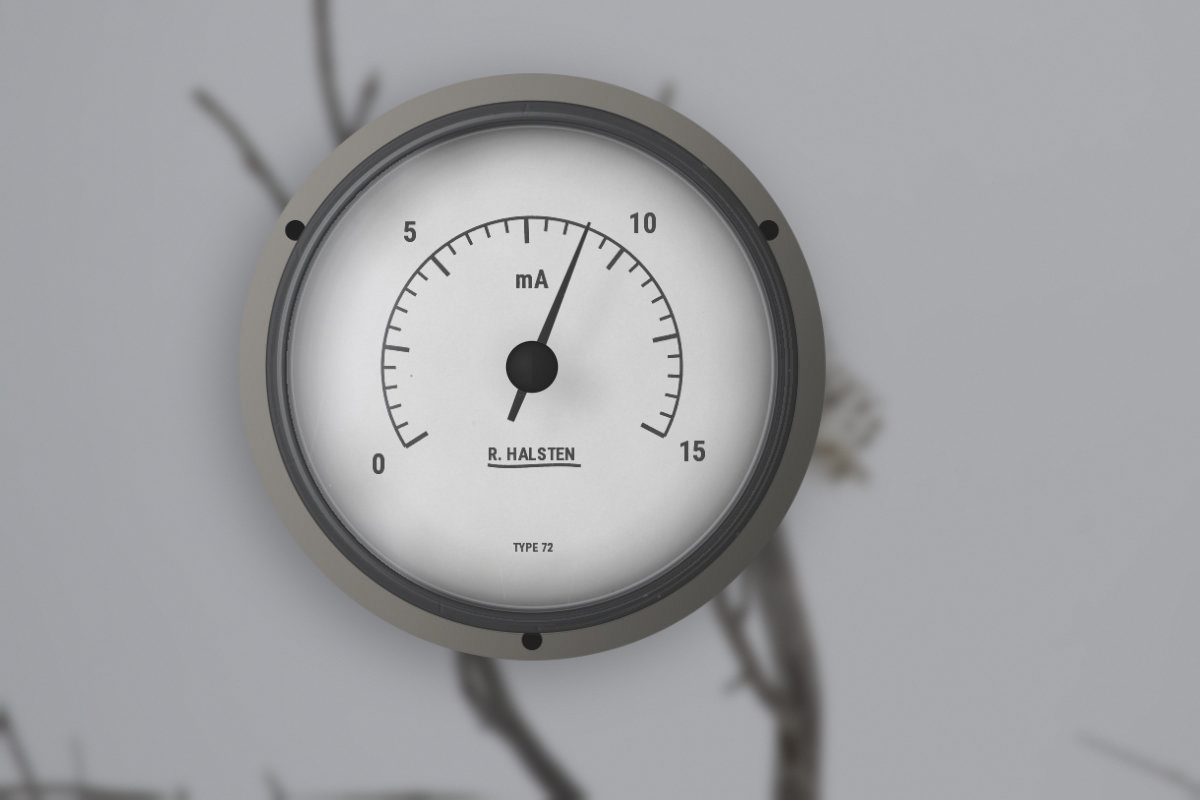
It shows 9 mA
